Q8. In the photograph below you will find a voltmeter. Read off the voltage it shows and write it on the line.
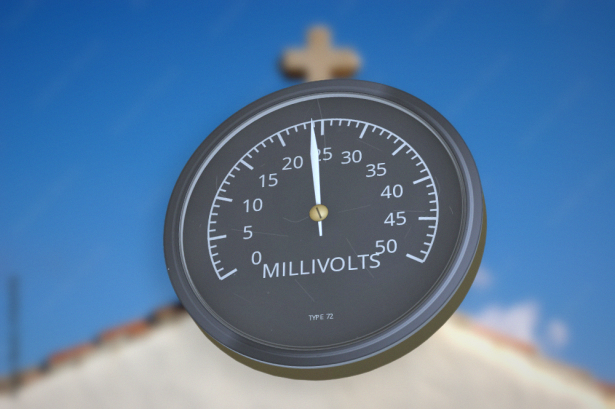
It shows 24 mV
